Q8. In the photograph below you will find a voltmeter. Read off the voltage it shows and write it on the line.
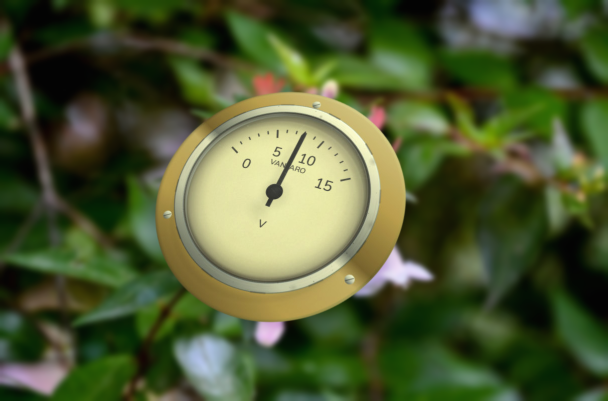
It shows 8 V
